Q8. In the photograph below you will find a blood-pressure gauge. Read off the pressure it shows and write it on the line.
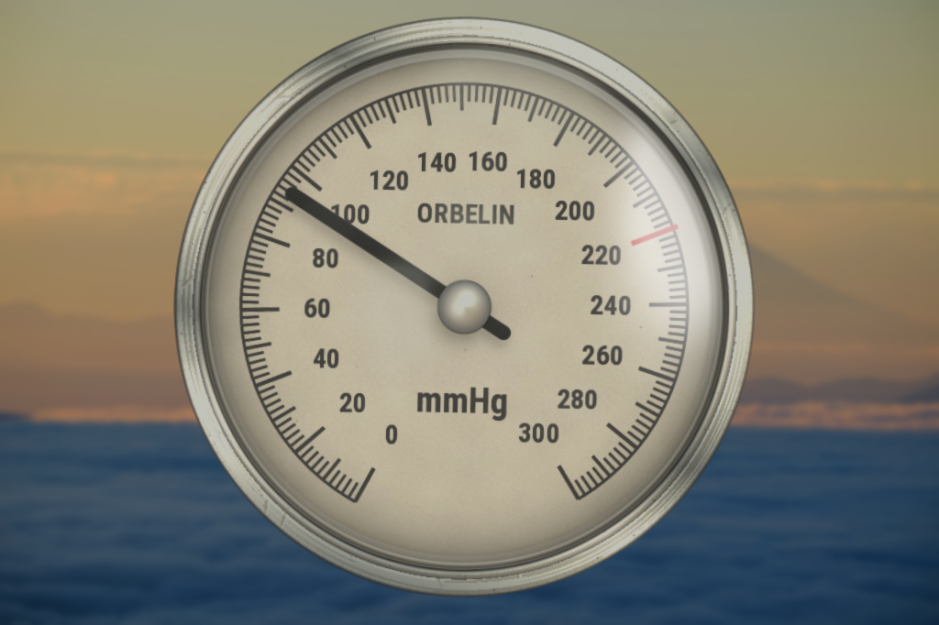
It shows 94 mmHg
